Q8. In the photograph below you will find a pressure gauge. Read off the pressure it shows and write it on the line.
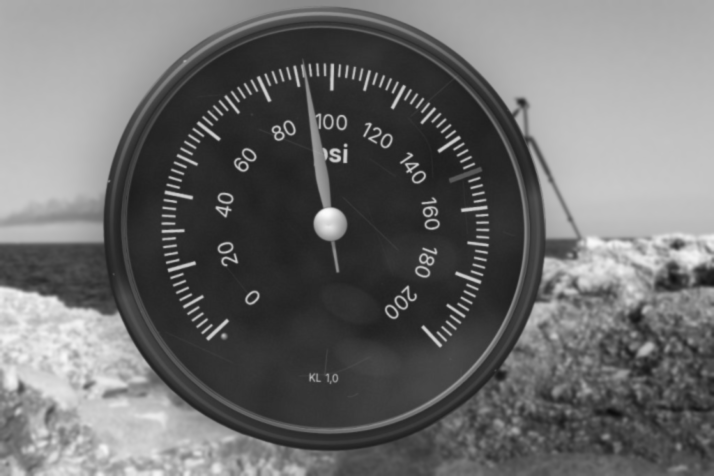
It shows 92 psi
